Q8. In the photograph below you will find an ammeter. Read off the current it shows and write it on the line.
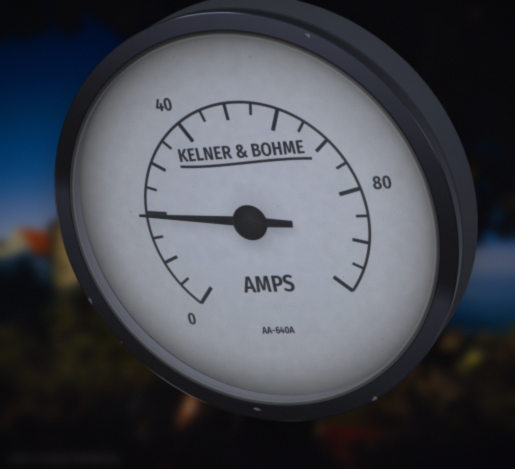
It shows 20 A
